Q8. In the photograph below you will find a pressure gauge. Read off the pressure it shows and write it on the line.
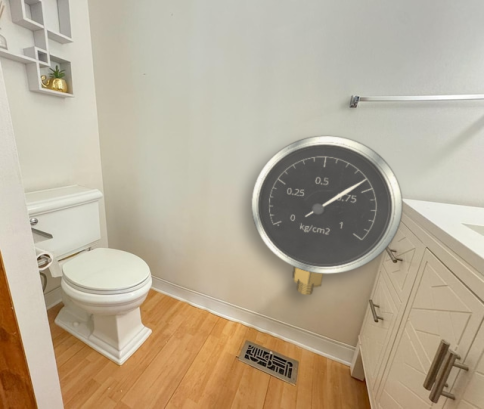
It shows 0.7 kg/cm²
